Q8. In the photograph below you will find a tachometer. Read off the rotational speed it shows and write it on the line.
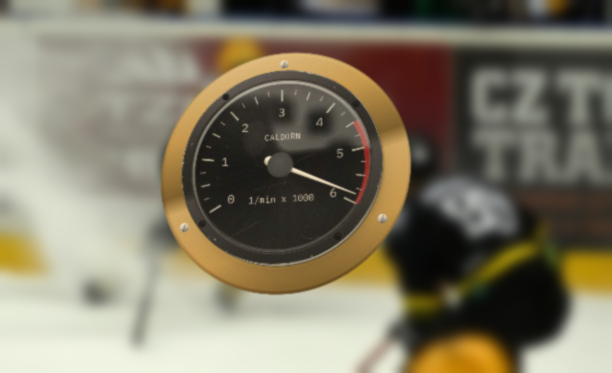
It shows 5875 rpm
